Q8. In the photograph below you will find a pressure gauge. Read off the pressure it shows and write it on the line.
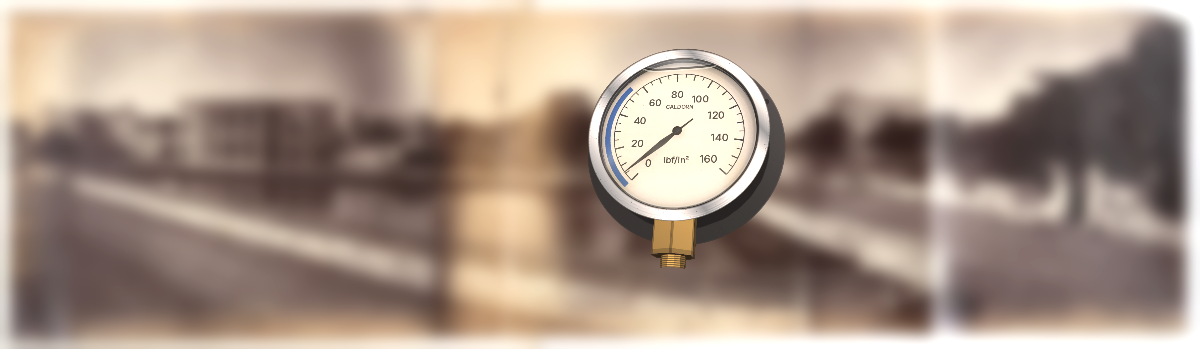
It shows 5 psi
